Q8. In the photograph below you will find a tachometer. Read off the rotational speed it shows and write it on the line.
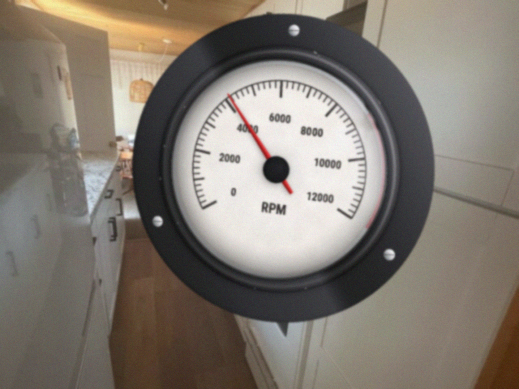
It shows 4200 rpm
